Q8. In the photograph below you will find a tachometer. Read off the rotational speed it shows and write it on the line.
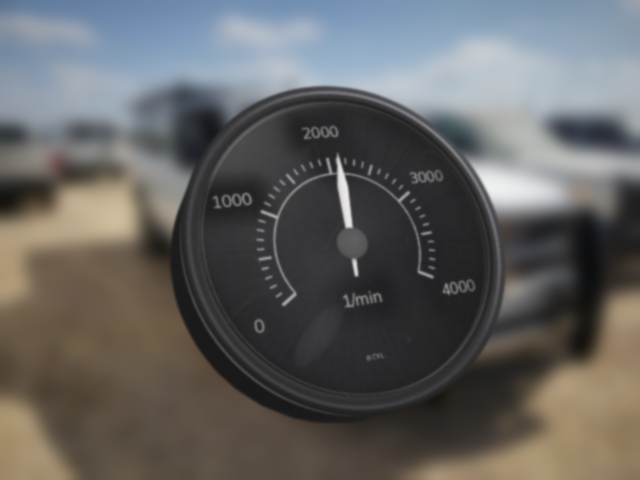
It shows 2100 rpm
